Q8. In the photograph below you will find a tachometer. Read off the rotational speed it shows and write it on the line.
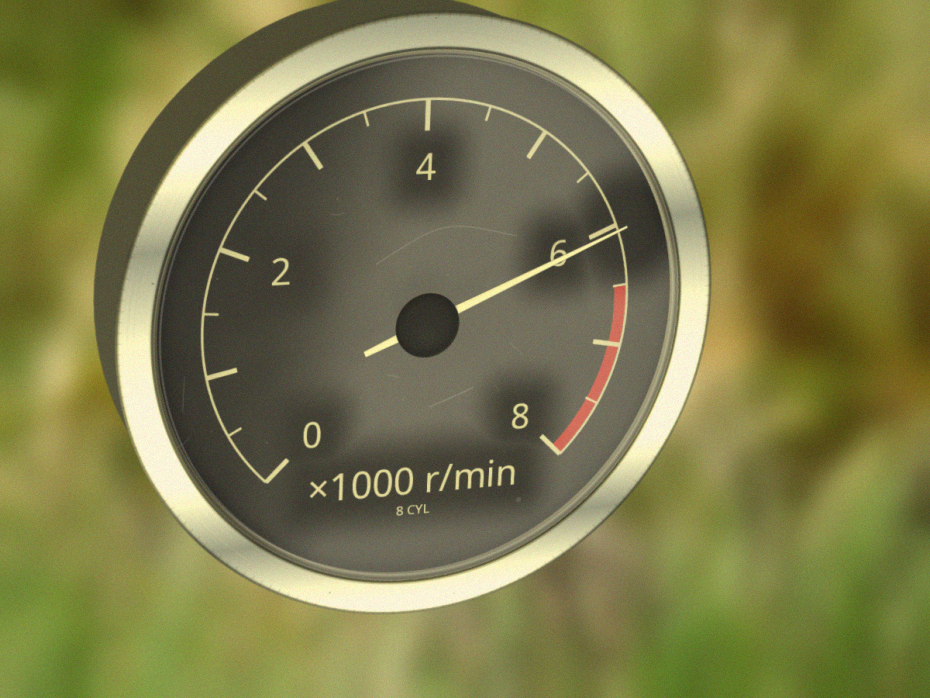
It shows 6000 rpm
